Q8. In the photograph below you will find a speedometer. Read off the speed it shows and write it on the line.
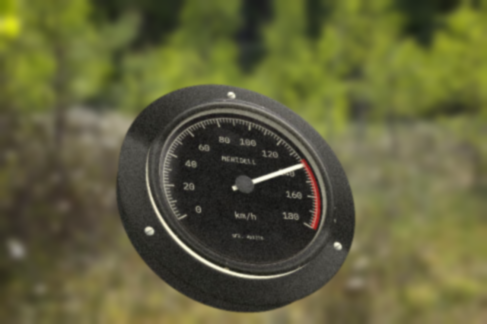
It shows 140 km/h
